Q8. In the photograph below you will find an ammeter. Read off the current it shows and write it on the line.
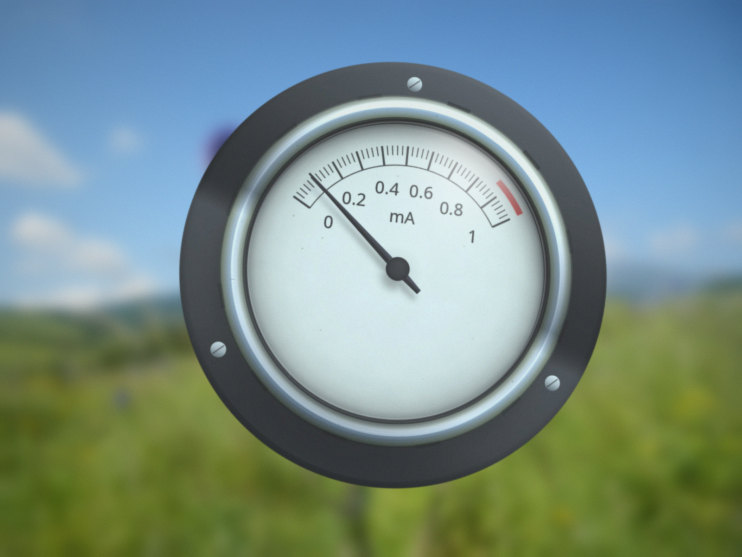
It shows 0.1 mA
